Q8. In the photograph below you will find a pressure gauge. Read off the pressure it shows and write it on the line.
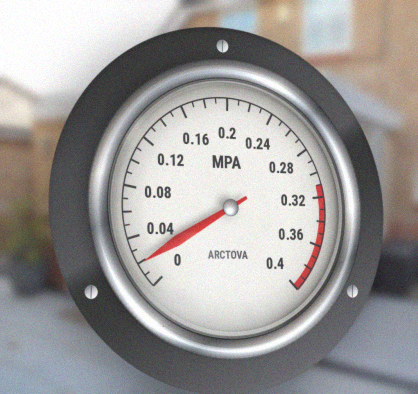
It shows 0.02 MPa
